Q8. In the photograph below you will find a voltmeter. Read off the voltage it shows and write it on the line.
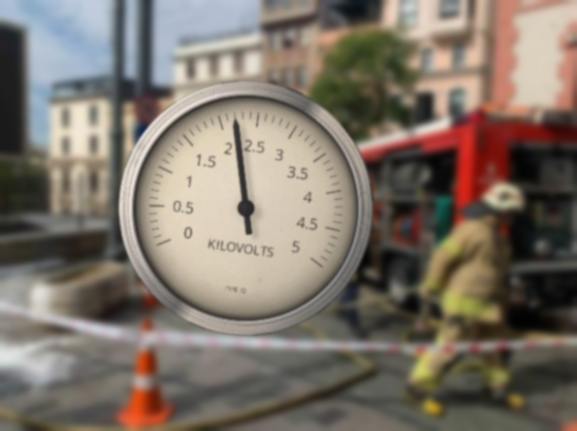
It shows 2.2 kV
